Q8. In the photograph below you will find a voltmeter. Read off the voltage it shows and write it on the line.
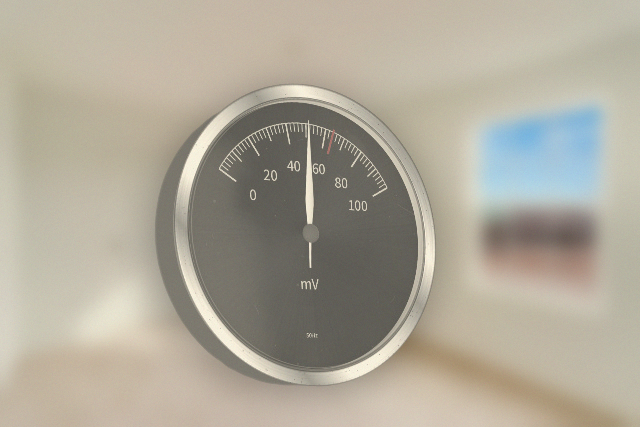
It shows 50 mV
